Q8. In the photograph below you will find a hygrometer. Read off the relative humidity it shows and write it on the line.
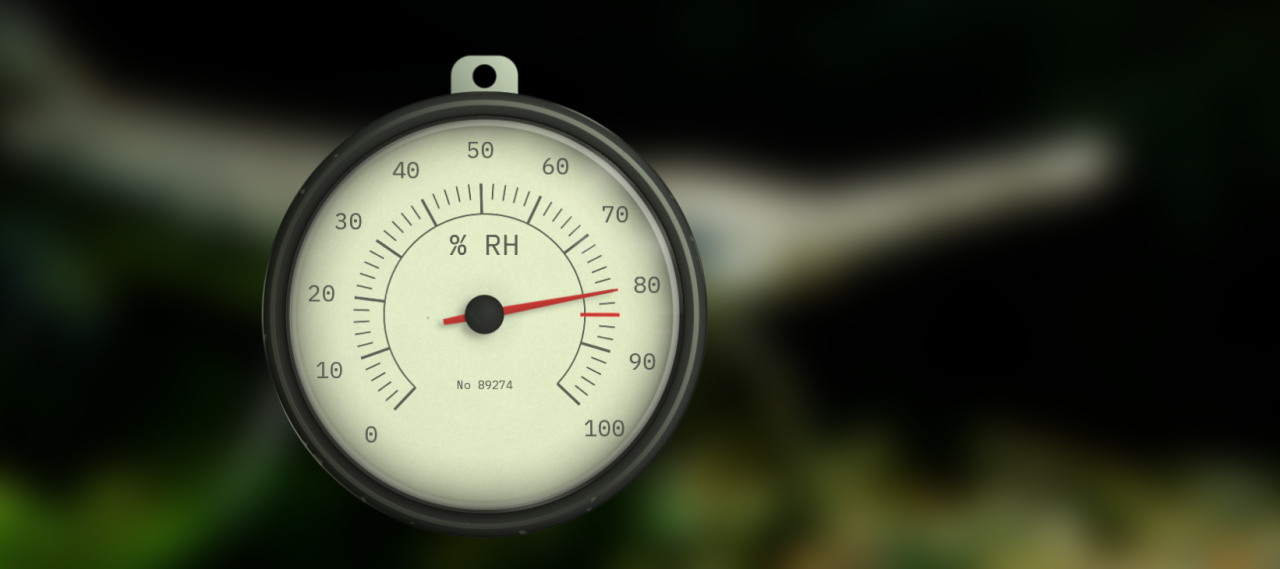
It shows 80 %
